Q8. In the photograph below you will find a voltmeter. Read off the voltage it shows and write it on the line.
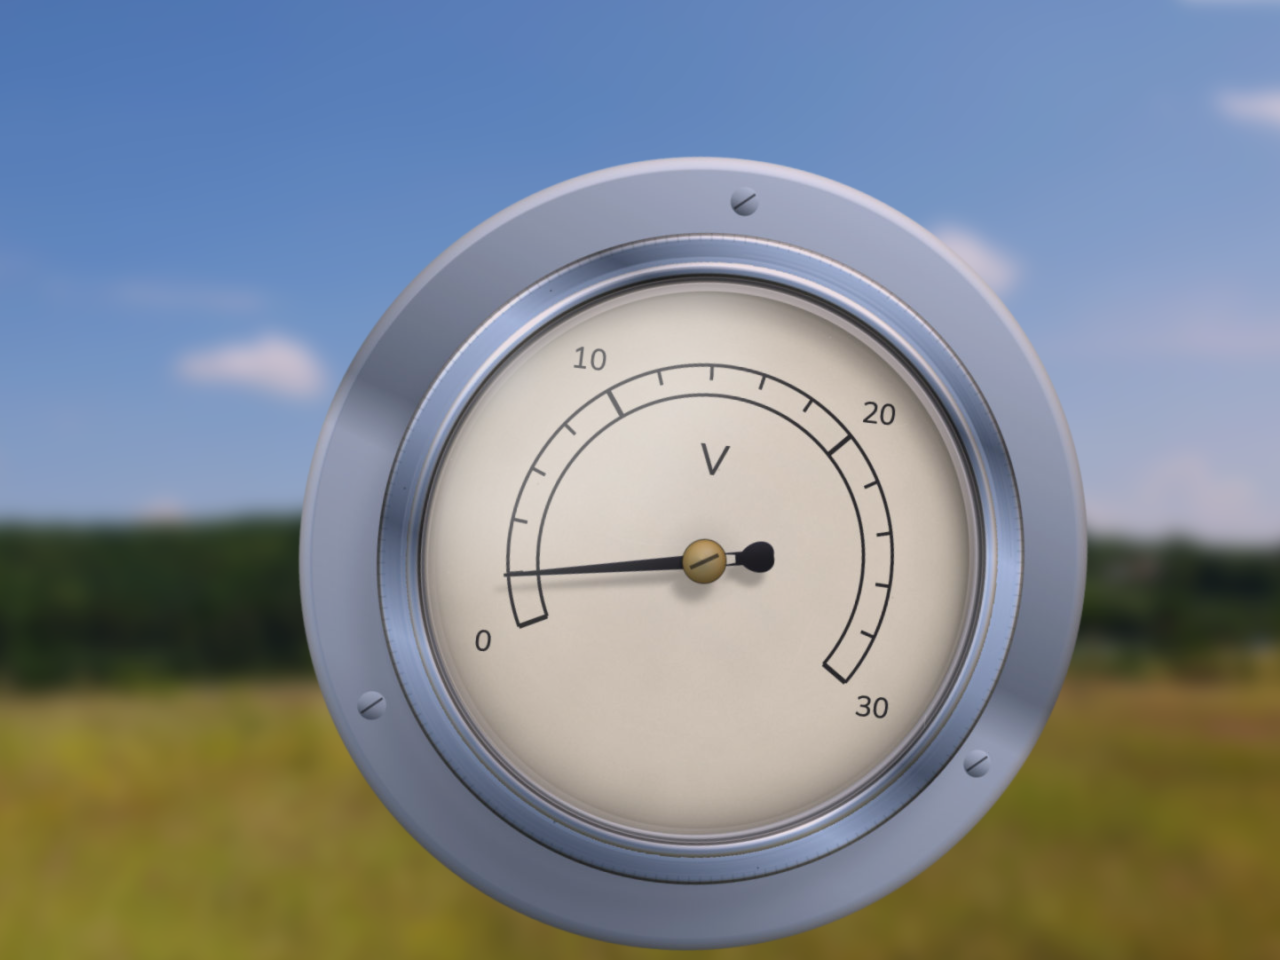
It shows 2 V
